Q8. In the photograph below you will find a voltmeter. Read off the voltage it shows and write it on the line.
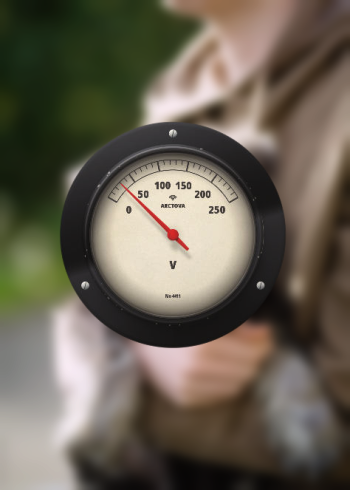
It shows 30 V
